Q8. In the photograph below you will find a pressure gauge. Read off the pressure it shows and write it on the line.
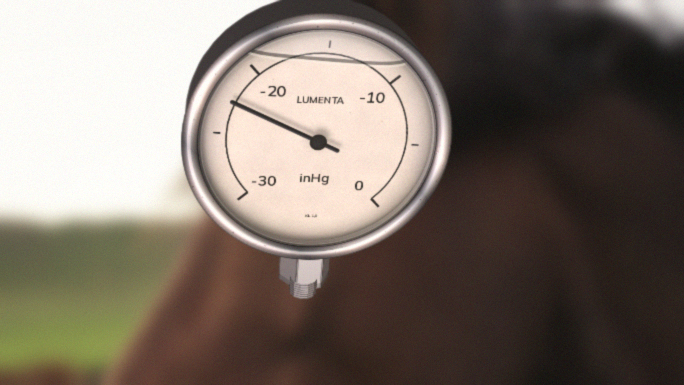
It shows -22.5 inHg
